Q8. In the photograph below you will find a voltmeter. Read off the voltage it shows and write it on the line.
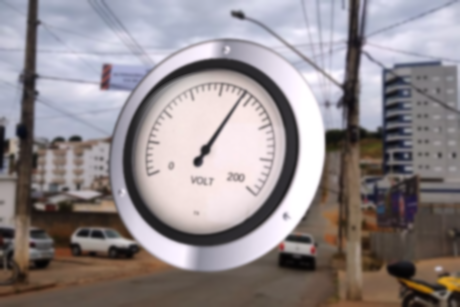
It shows 120 V
